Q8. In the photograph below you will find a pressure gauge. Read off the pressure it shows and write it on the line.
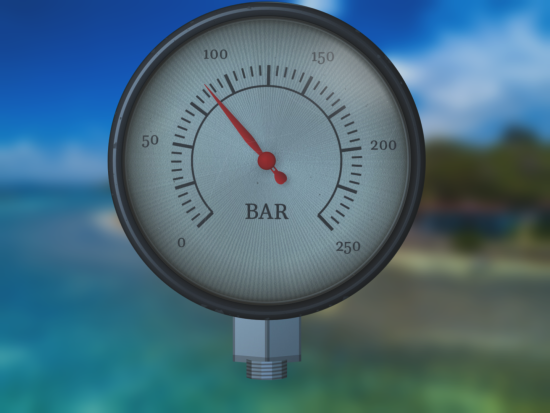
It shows 87.5 bar
